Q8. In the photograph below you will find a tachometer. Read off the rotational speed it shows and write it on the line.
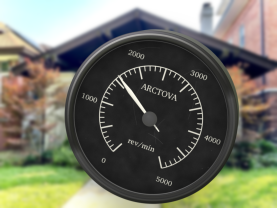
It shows 1600 rpm
